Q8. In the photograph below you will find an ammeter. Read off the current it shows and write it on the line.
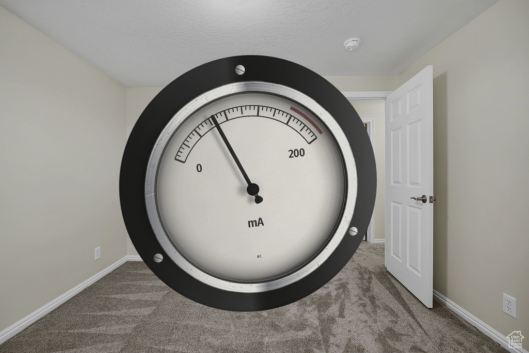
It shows 65 mA
